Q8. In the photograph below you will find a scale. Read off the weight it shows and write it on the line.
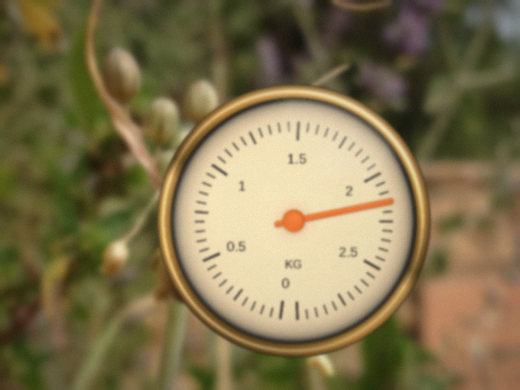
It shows 2.15 kg
